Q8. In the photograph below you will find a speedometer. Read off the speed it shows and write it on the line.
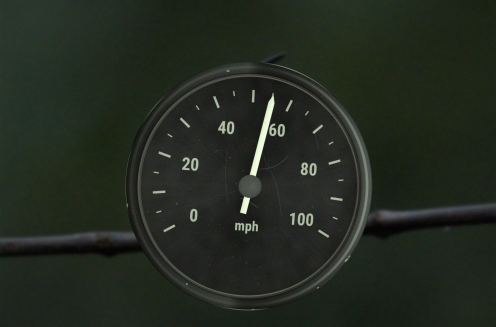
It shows 55 mph
